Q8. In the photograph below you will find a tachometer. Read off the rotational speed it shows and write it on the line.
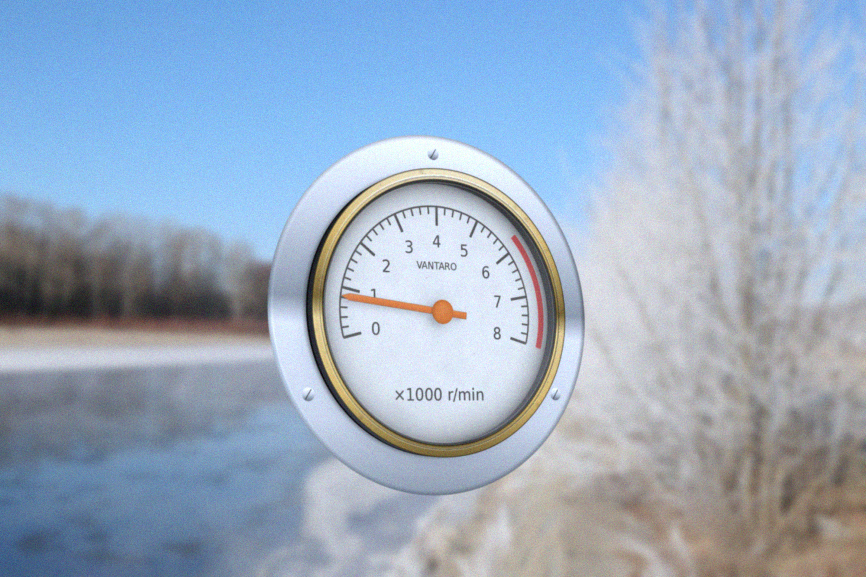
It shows 800 rpm
